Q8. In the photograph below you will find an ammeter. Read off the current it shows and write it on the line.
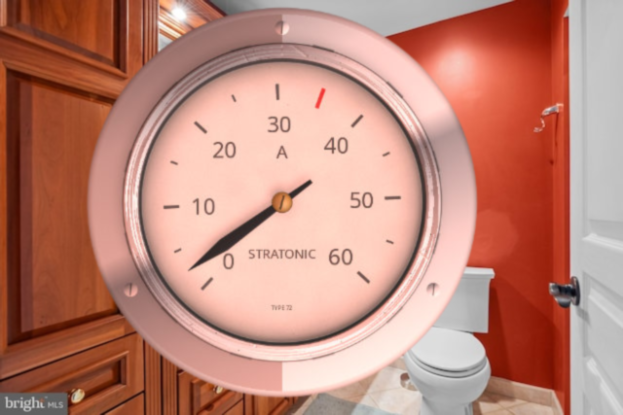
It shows 2.5 A
